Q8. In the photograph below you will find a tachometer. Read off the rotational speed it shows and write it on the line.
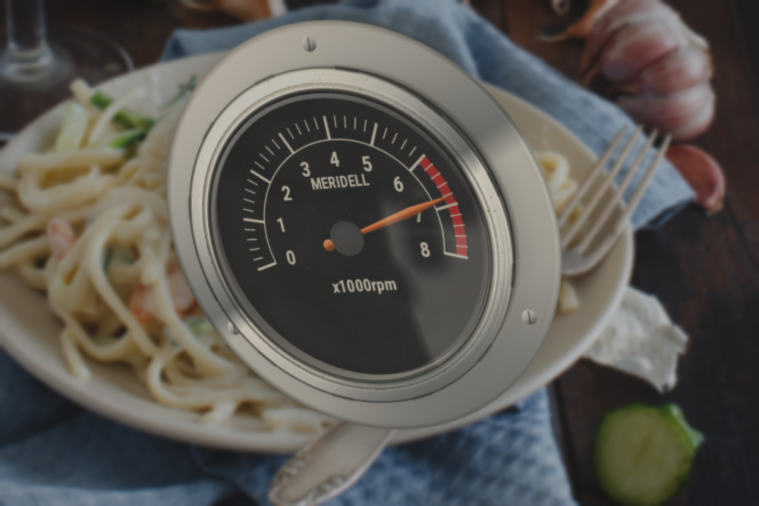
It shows 6800 rpm
